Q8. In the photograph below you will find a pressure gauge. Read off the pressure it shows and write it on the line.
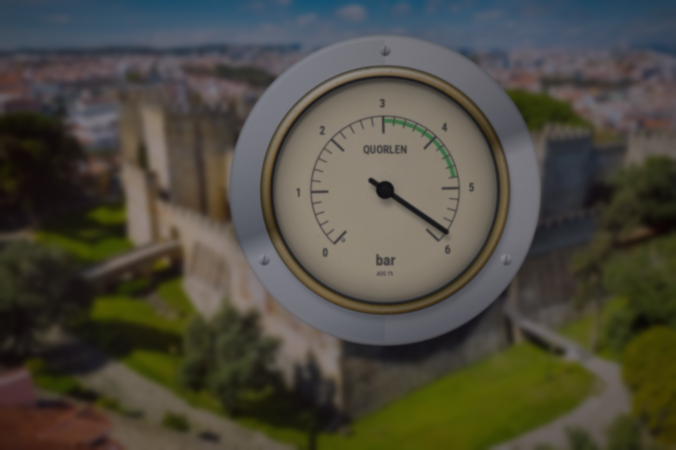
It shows 5.8 bar
